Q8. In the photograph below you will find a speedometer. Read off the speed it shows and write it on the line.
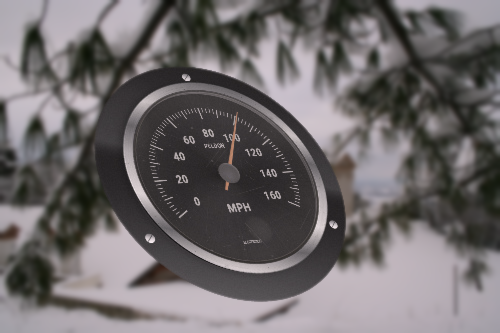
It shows 100 mph
